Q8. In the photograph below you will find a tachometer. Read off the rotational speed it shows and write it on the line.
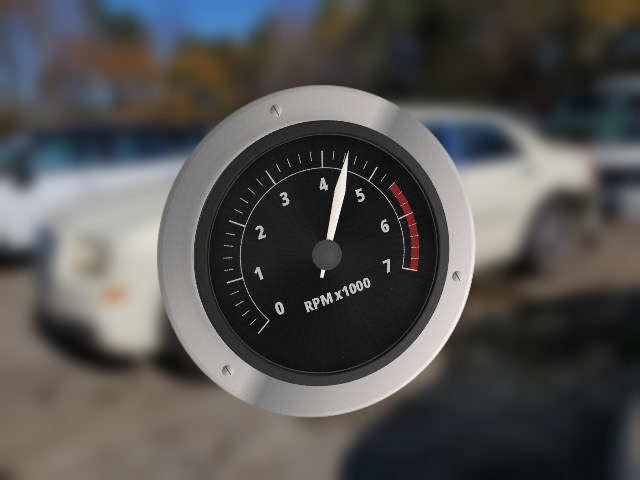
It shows 4400 rpm
